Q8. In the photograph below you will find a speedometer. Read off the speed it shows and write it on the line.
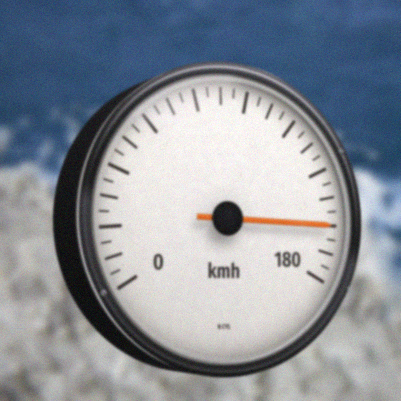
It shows 160 km/h
